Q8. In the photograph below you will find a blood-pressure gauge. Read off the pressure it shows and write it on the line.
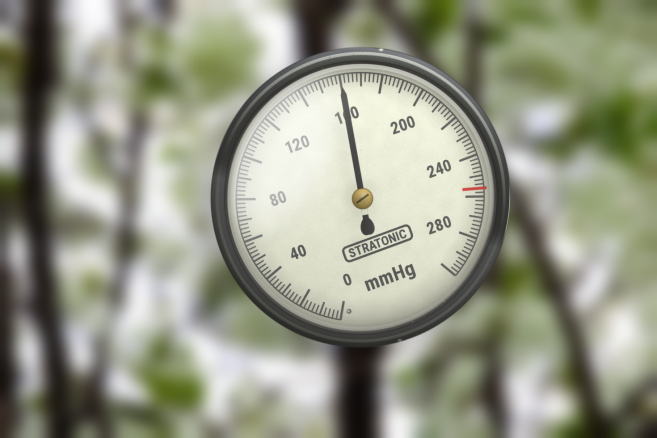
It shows 160 mmHg
